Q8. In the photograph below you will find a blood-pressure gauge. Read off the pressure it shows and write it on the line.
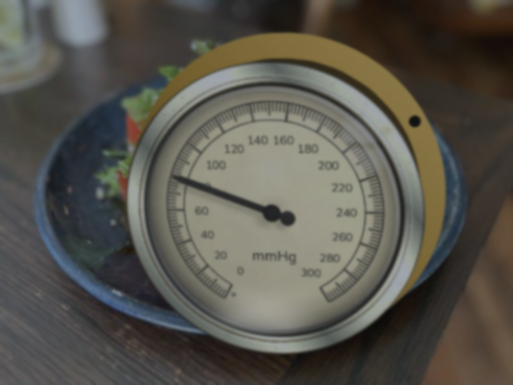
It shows 80 mmHg
